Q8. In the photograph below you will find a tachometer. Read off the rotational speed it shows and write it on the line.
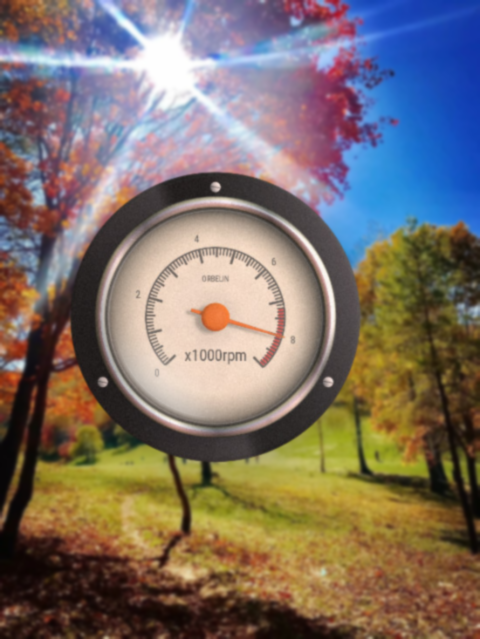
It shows 8000 rpm
